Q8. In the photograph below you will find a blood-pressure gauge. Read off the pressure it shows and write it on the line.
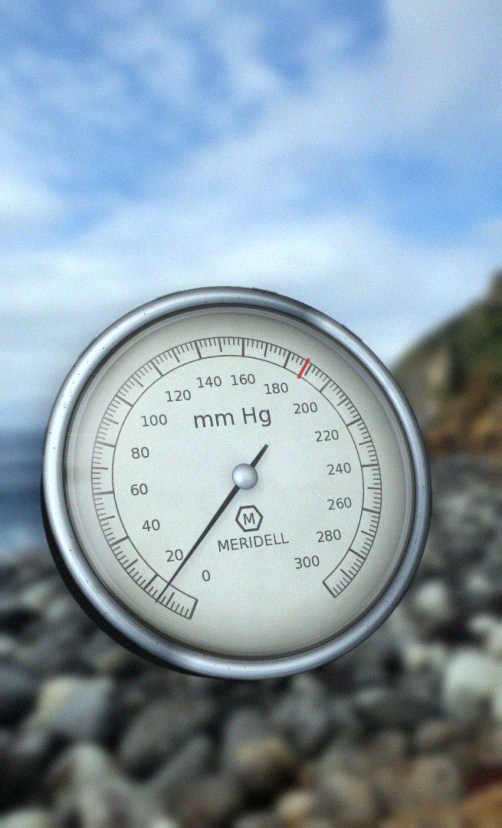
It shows 14 mmHg
